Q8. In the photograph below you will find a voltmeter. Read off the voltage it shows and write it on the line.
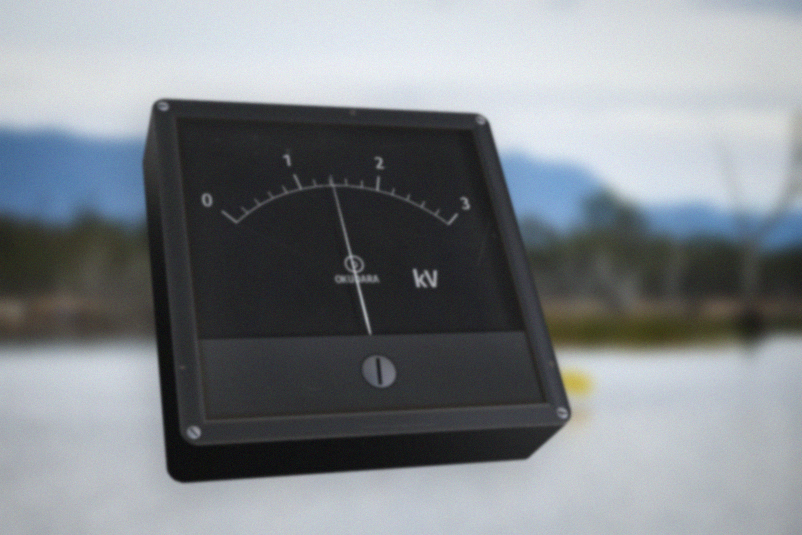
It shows 1.4 kV
